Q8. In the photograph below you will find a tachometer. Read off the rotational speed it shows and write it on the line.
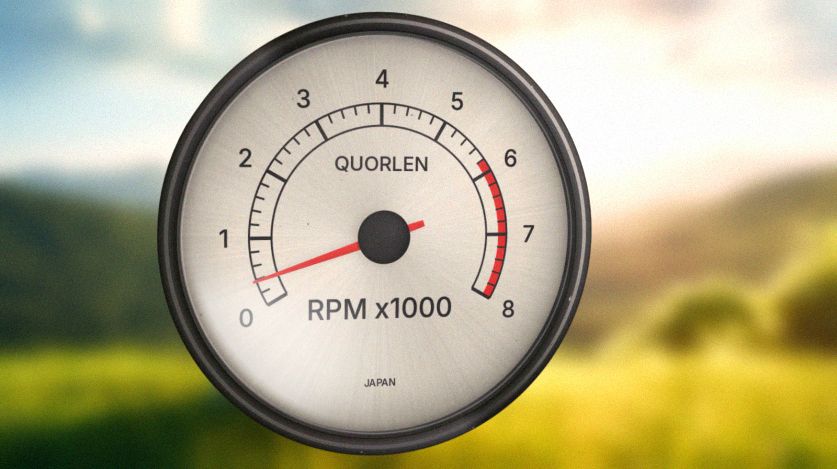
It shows 400 rpm
